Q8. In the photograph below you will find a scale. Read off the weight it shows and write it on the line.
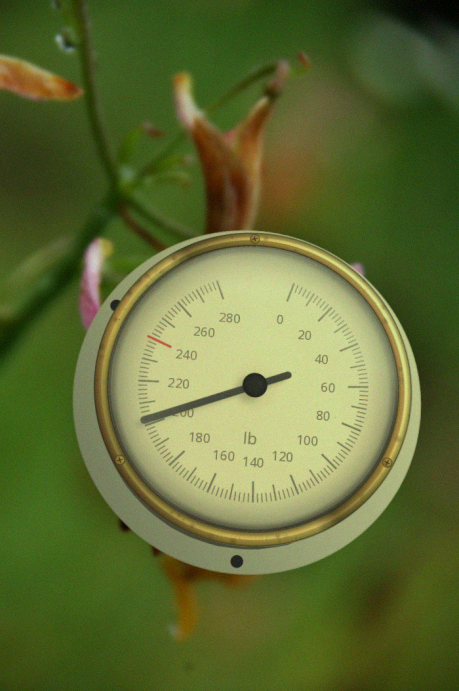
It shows 202 lb
